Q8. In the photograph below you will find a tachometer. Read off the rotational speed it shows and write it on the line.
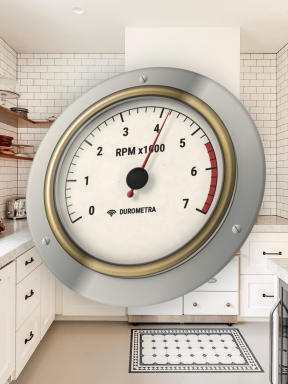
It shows 4200 rpm
